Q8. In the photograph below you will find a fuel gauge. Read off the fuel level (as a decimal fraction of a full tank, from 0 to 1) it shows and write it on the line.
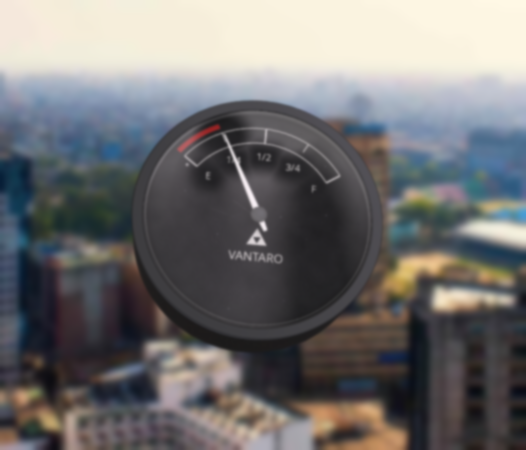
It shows 0.25
